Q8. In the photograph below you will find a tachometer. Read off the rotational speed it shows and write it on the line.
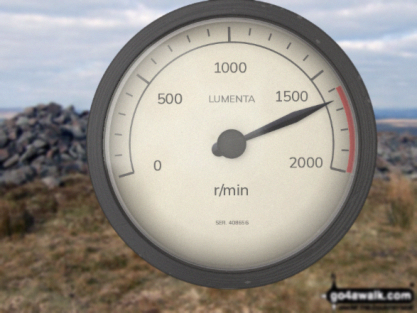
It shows 1650 rpm
